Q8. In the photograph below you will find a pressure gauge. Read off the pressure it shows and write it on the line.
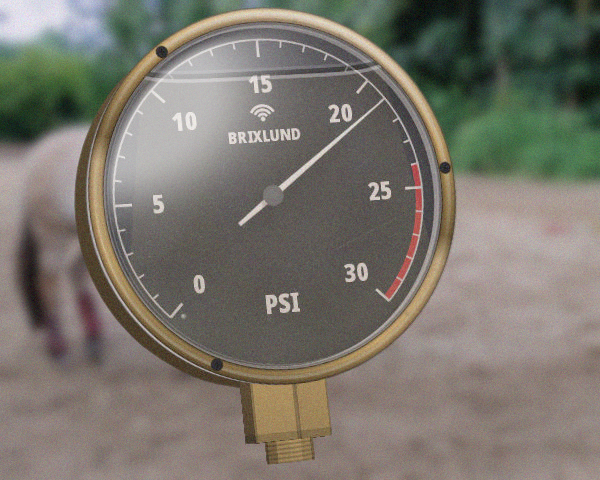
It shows 21 psi
